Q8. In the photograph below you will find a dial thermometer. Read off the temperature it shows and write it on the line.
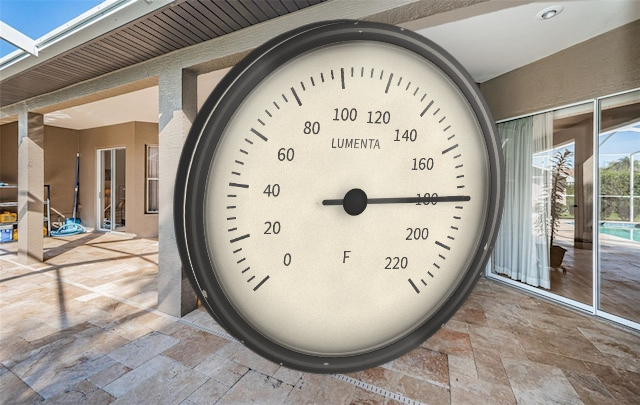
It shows 180 °F
